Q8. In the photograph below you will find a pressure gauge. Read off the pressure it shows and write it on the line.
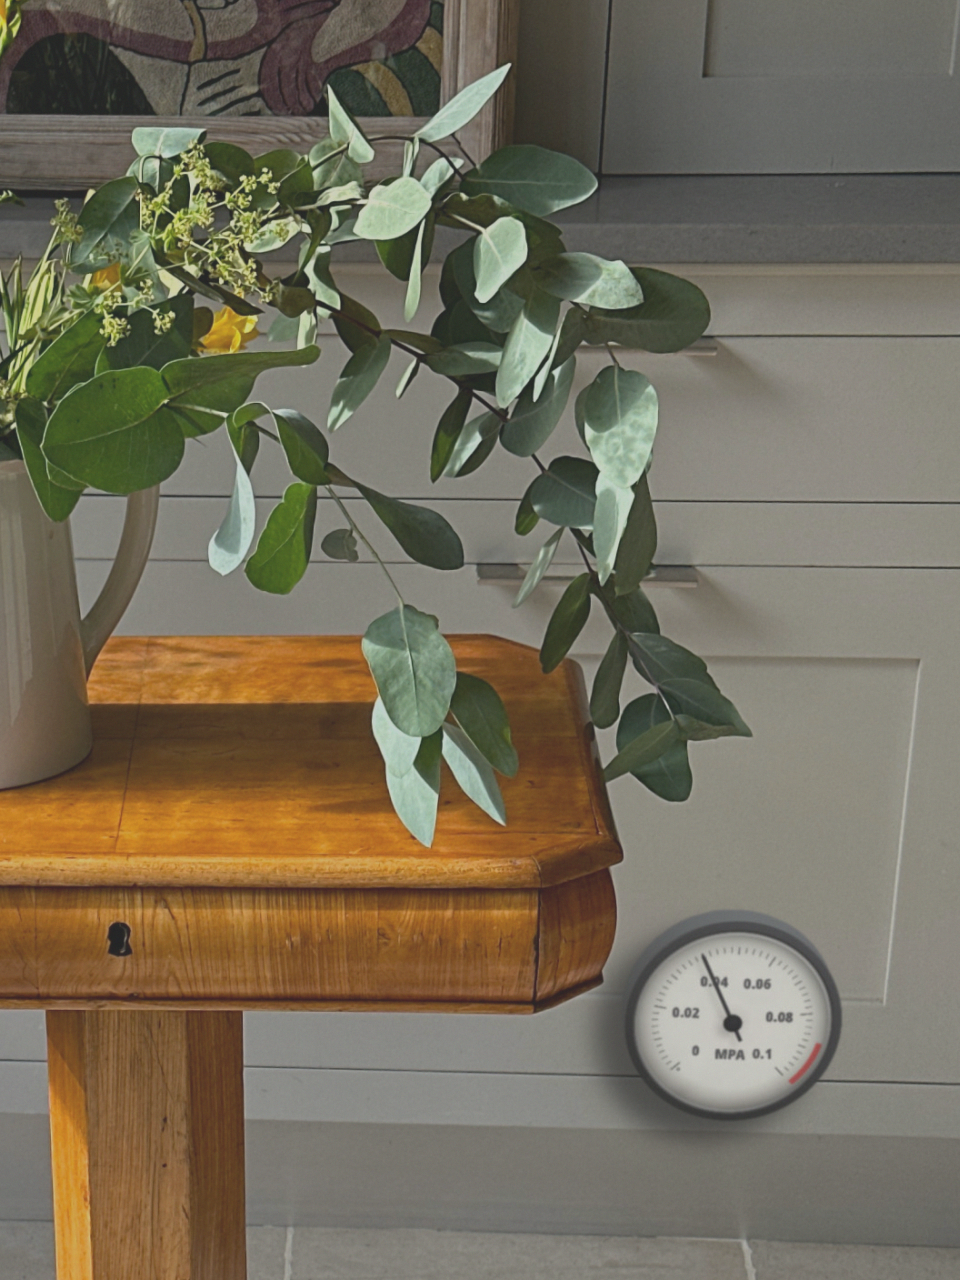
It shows 0.04 MPa
